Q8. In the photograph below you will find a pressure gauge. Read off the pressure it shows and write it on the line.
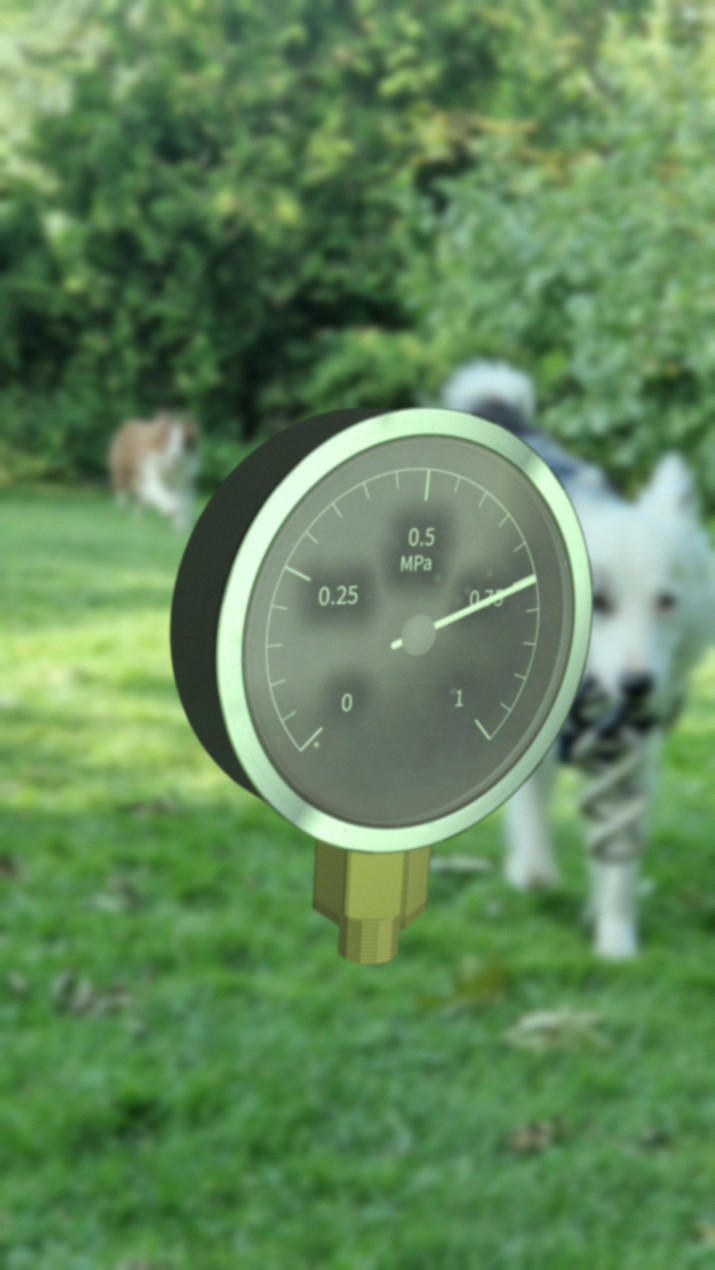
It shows 0.75 MPa
